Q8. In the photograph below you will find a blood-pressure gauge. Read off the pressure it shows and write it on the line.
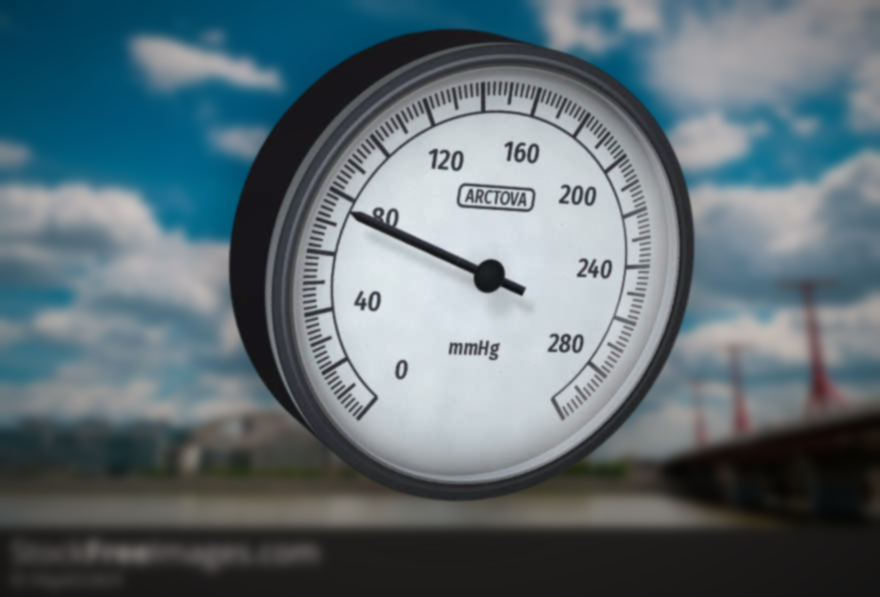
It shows 76 mmHg
